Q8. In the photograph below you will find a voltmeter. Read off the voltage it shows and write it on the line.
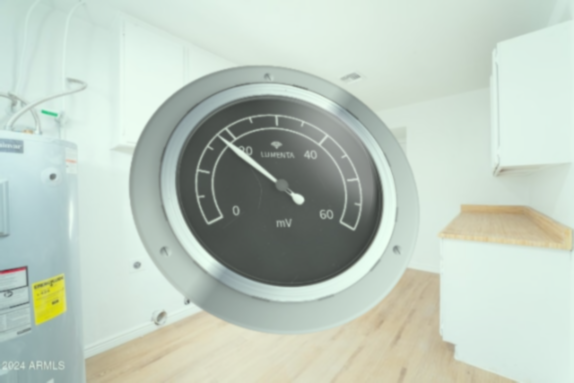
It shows 17.5 mV
